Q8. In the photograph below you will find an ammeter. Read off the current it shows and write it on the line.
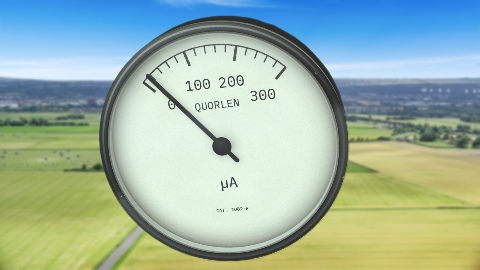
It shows 20 µA
